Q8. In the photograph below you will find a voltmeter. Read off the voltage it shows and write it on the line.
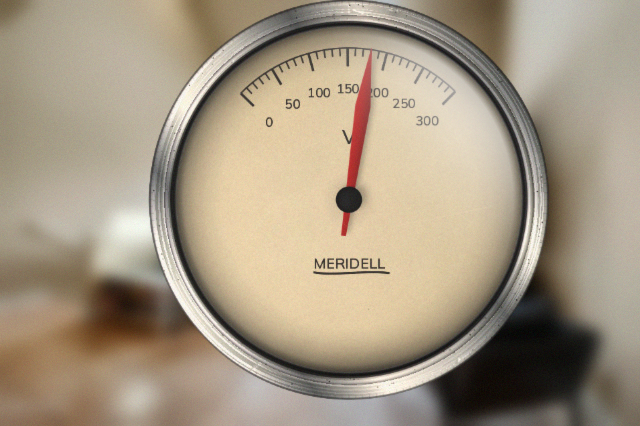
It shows 180 V
